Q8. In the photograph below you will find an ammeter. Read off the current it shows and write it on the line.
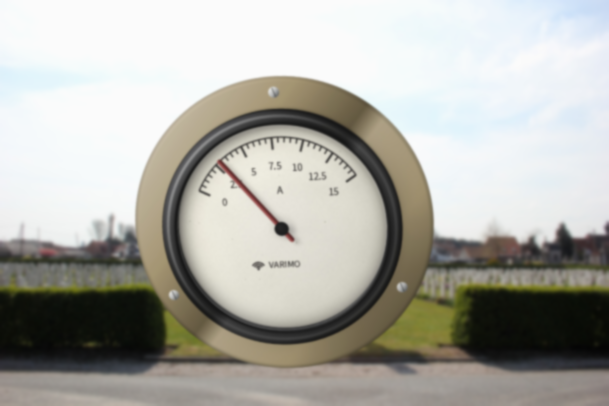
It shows 3 A
